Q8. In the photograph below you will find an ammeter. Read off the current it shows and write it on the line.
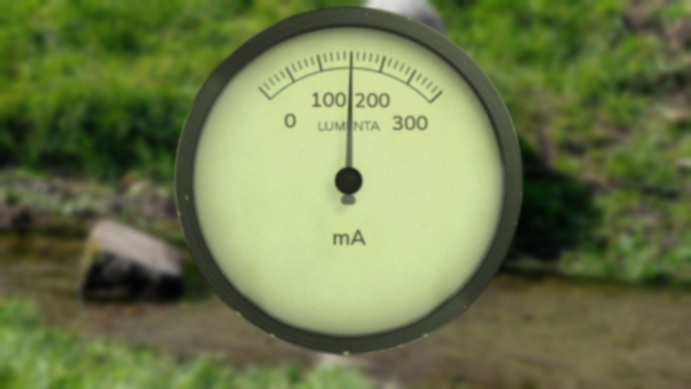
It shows 150 mA
